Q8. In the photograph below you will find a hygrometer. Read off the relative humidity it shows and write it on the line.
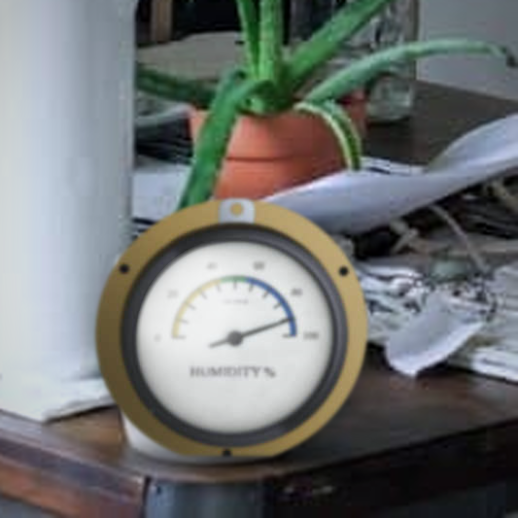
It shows 90 %
